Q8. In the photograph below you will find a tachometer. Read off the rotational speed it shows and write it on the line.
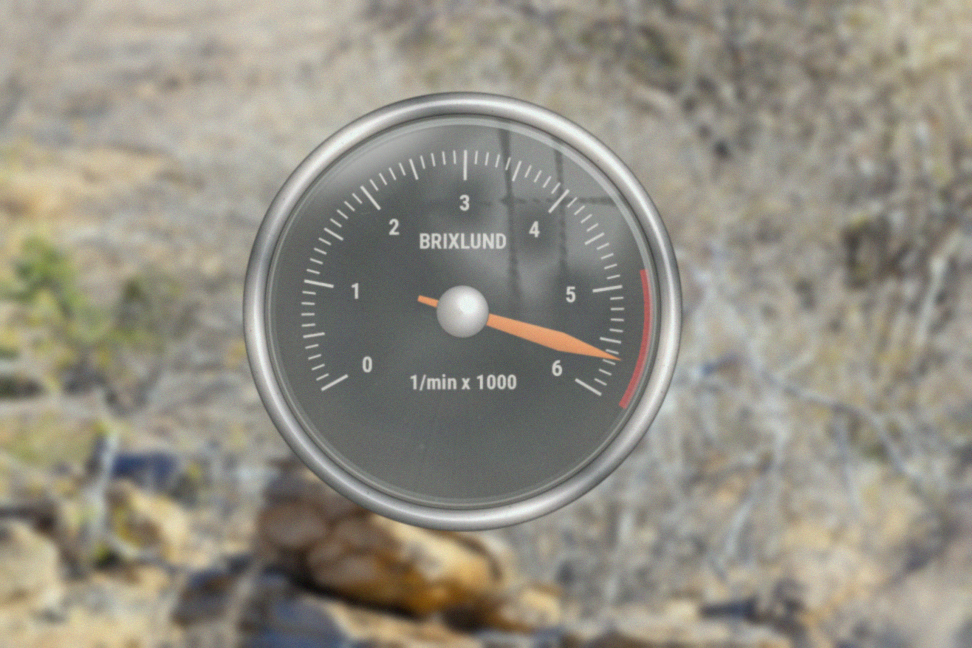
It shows 5650 rpm
